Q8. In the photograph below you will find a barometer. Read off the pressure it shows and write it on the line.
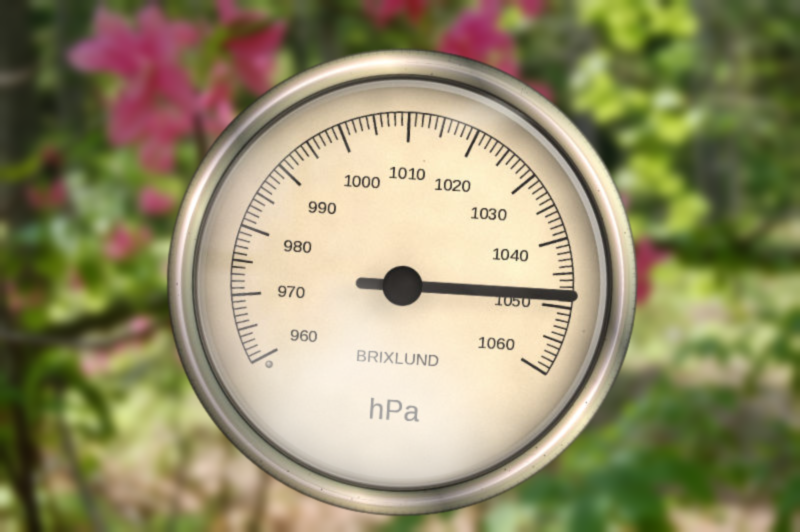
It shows 1048 hPa
